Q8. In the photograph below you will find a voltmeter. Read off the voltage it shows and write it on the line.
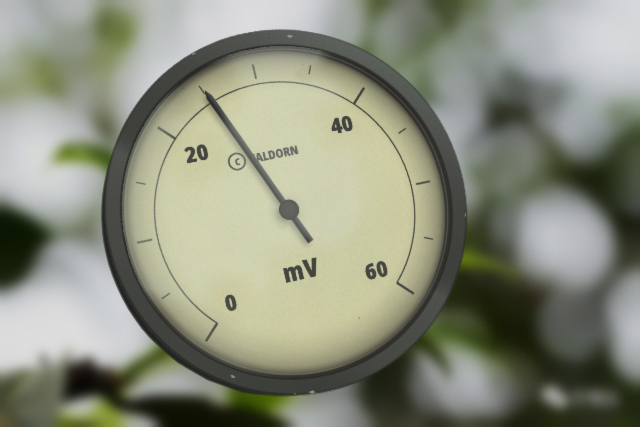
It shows 25 mV
